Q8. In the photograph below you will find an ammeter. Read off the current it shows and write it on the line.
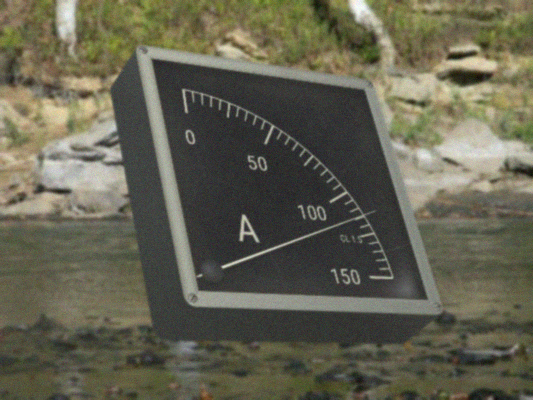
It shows 115 A
